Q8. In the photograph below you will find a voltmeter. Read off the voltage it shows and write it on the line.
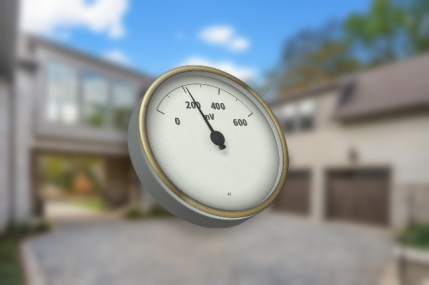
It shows 200 mV
